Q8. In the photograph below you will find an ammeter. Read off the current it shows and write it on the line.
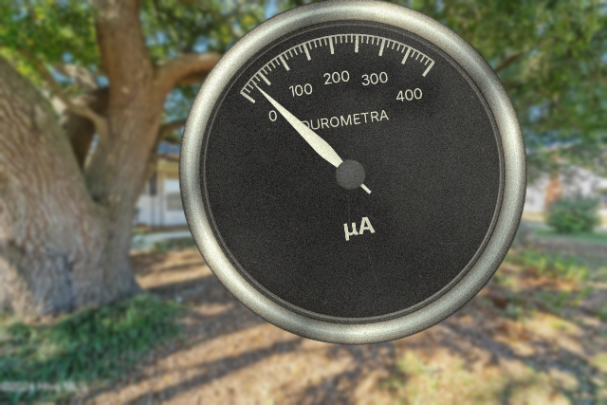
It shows 30 µA
